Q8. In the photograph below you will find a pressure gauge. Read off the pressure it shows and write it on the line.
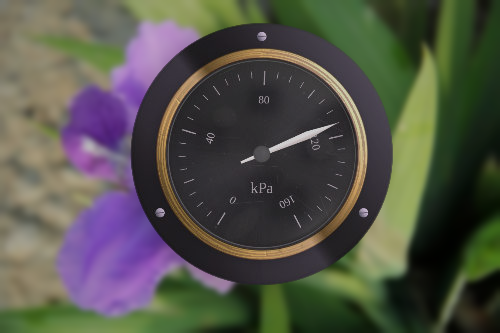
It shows 115 kPa
